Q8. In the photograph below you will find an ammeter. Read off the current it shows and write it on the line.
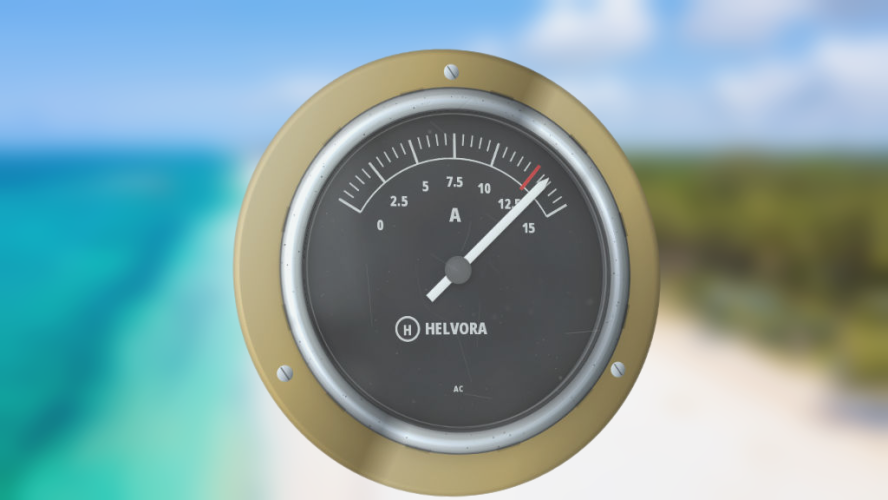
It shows 13.25 A
